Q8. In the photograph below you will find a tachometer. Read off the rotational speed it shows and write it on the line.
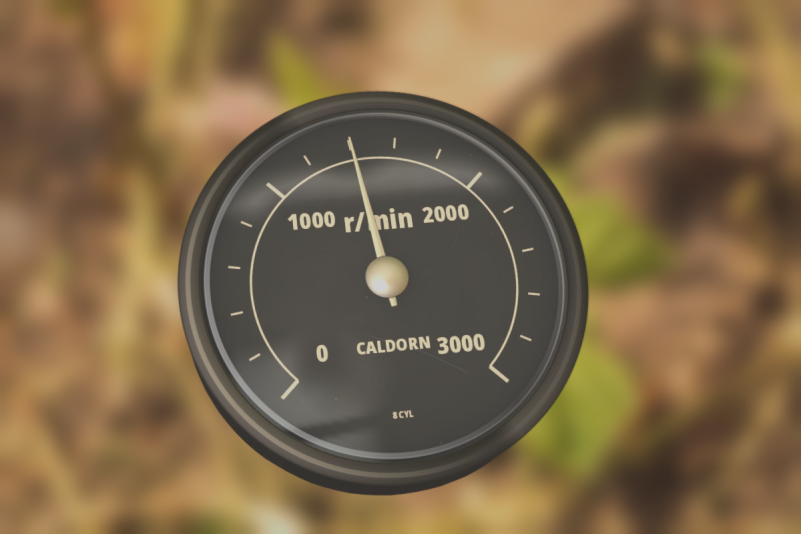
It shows 1400 rpm
